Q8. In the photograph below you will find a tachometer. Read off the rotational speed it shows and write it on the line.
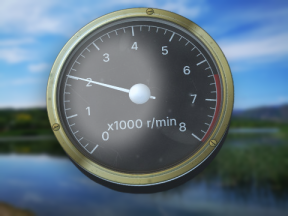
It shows 2000 rpm
